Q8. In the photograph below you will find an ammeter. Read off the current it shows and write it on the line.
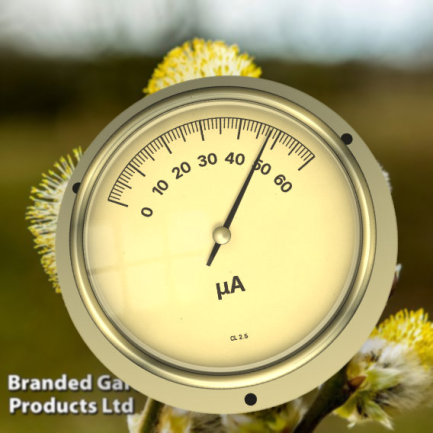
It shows 48 µA
